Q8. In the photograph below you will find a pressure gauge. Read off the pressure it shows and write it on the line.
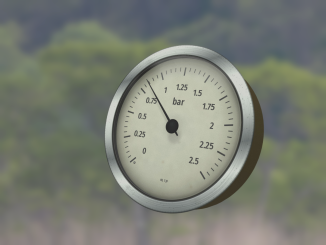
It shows 0.85 bar
